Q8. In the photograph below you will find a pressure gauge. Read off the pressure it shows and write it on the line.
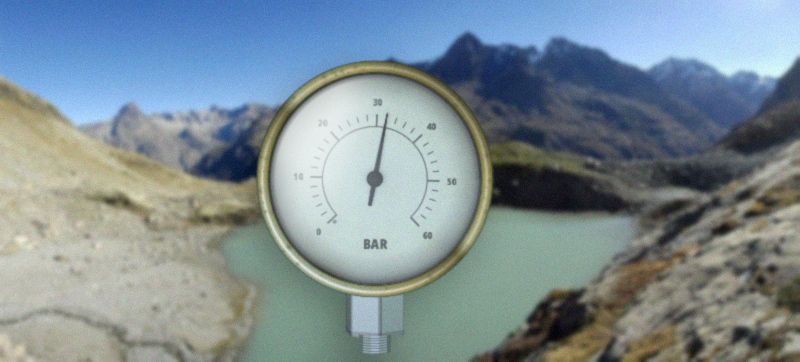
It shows 32 bar
